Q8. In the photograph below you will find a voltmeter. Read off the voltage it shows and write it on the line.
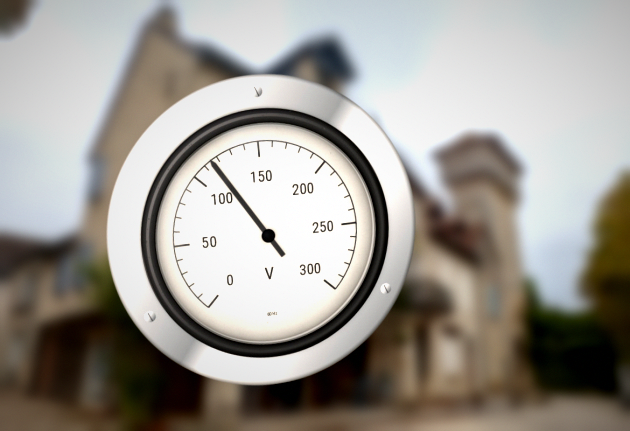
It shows 115 V
